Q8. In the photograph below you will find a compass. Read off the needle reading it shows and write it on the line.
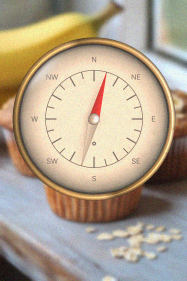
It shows 15 °
